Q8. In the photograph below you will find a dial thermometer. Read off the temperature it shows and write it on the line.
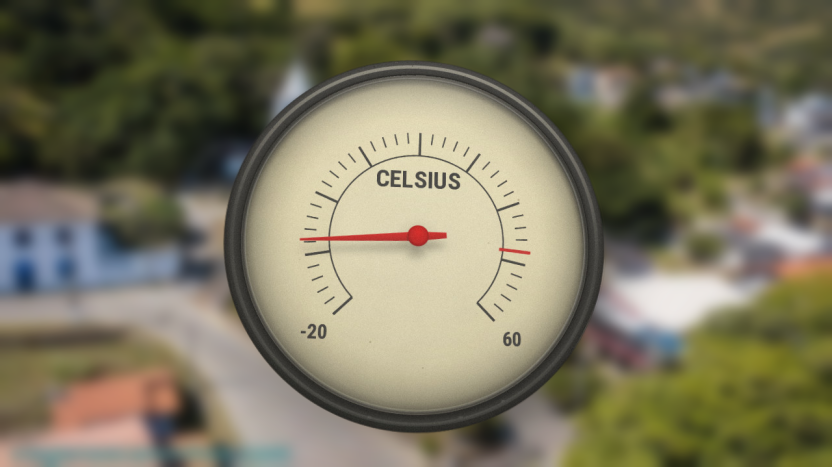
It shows -8 °C
